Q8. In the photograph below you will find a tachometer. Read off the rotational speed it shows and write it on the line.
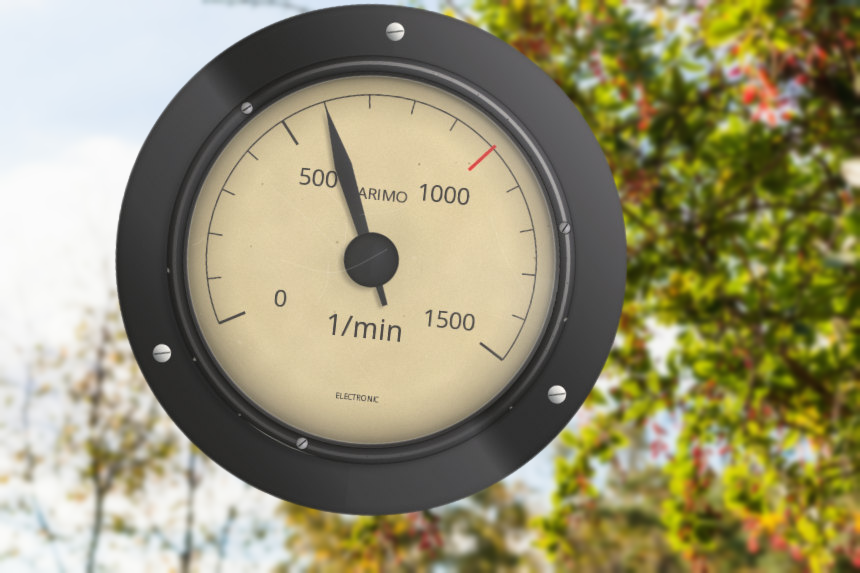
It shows 600 rpm
